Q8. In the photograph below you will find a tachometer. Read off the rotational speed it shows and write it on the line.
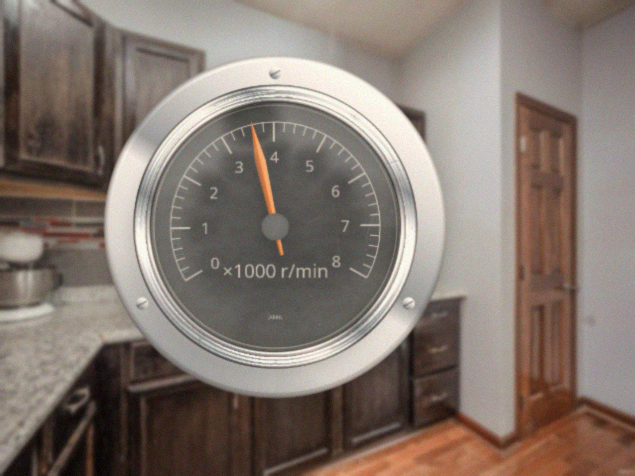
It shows 3600 rpm
